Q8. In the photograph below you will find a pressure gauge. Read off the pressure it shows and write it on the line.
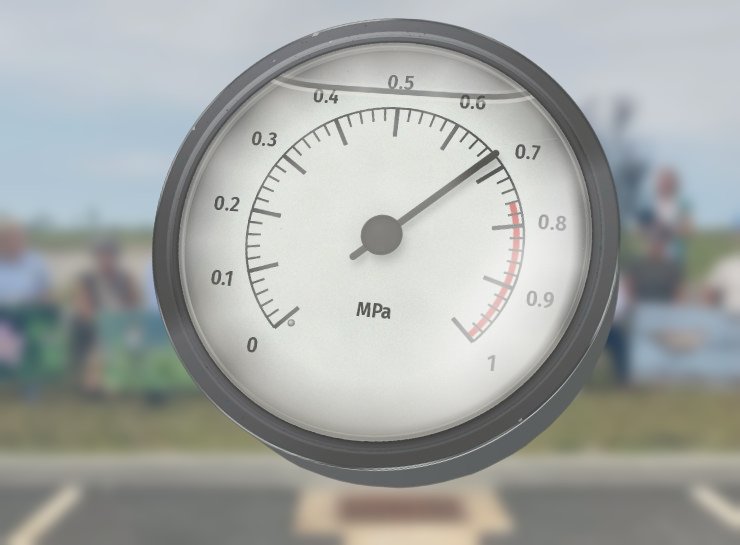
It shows 0.68 MPa
